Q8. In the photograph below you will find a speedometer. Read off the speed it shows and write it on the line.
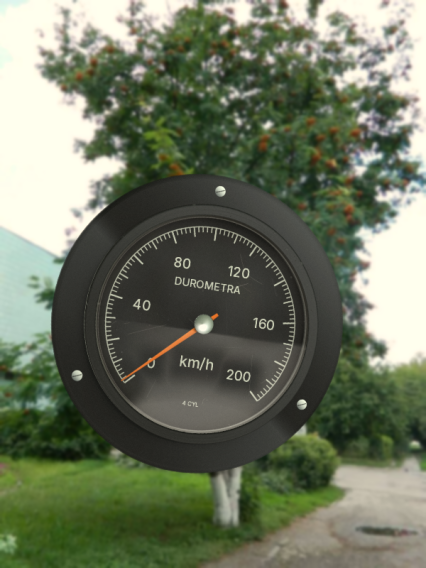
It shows 2 km/h
